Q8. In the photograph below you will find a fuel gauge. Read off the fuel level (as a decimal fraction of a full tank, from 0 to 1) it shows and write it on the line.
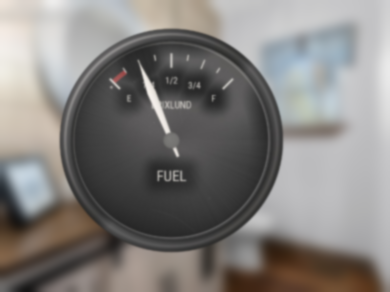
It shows 0.25
